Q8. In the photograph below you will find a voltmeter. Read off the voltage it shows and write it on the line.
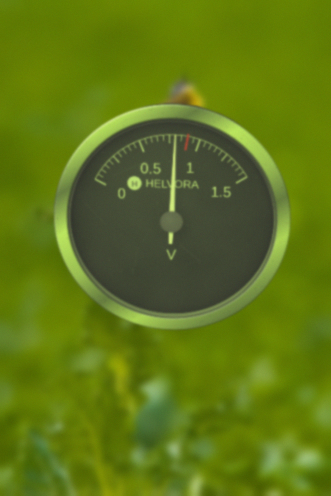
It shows 0.8 V
